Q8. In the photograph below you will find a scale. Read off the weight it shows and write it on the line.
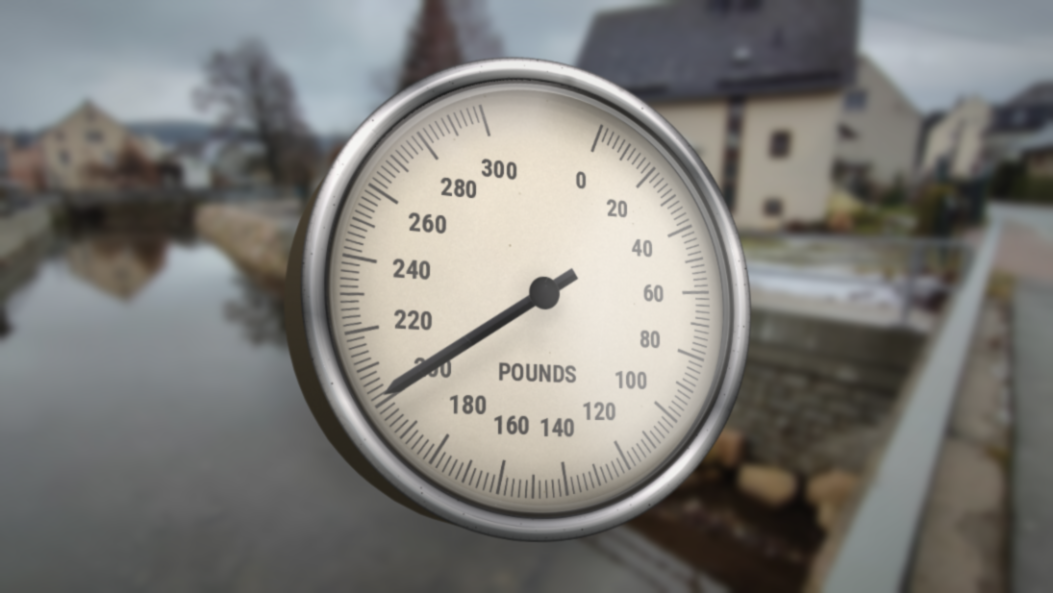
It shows 202 lb
